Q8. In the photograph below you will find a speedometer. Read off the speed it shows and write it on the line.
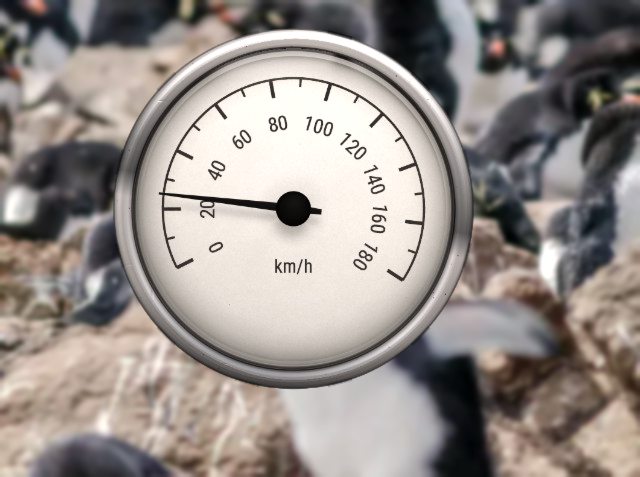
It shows 25 km/h
